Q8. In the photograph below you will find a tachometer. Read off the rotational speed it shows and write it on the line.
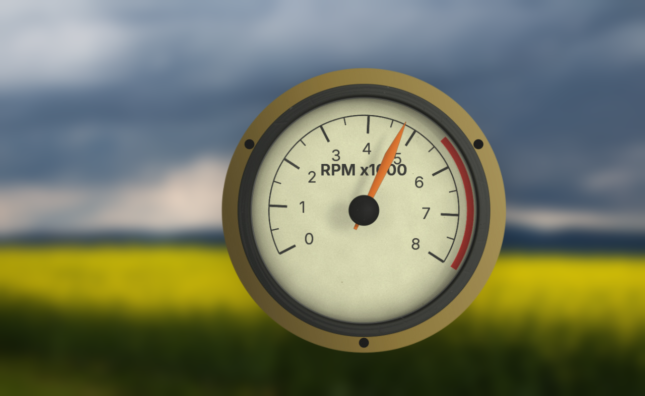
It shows 4750 rpm
